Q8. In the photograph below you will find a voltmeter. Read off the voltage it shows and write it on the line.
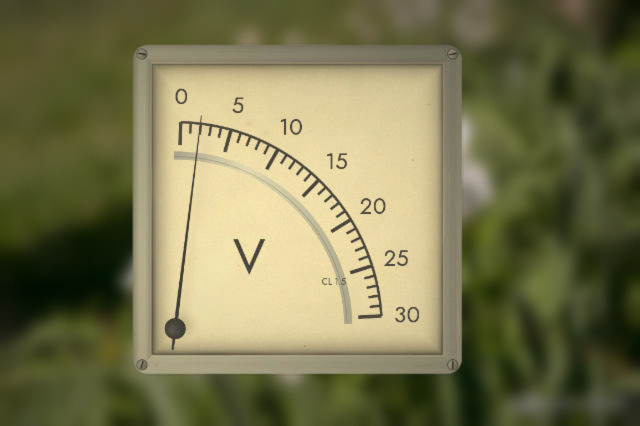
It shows 2 V
